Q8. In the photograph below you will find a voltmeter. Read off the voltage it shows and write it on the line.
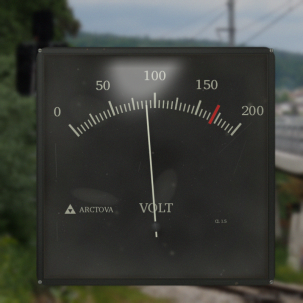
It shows 90 V
